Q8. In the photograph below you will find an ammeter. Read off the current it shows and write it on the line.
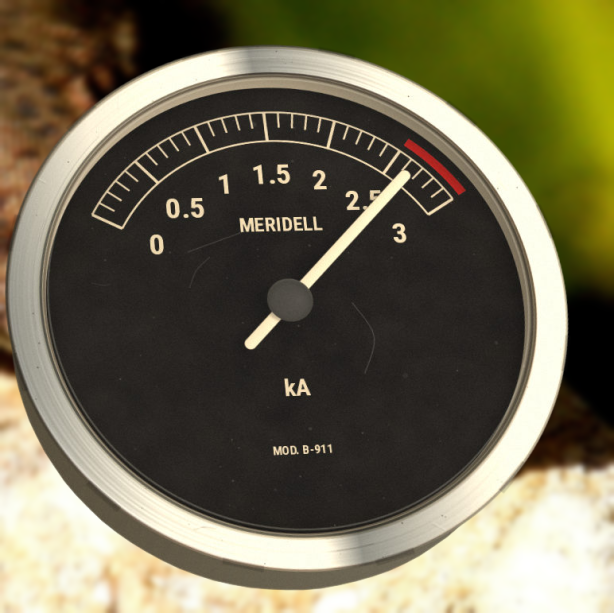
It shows 2.65 kA
